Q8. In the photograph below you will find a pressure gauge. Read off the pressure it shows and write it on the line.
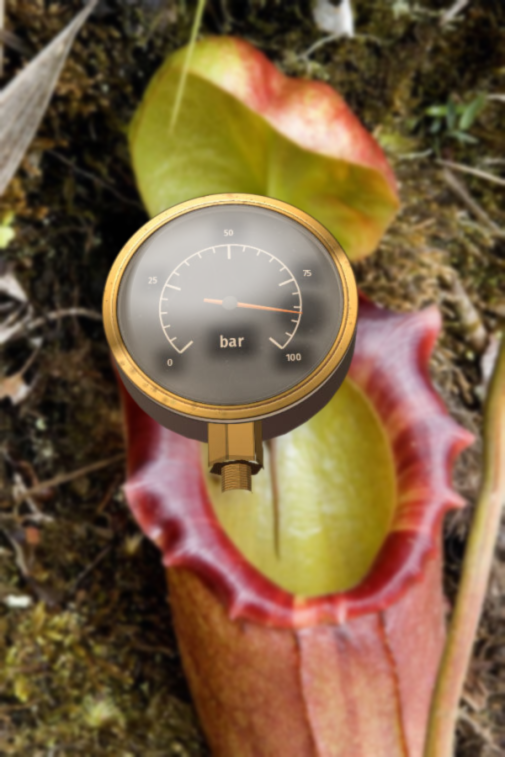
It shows 87.5 bar
